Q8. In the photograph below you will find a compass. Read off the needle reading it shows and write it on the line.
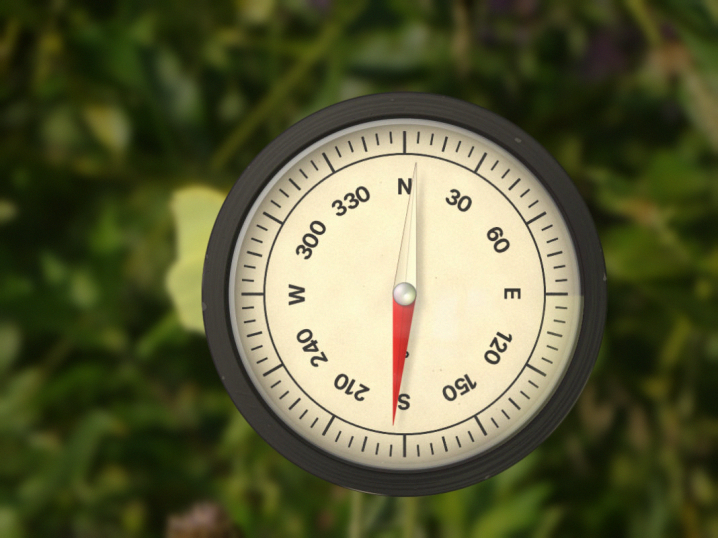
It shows 185 °
